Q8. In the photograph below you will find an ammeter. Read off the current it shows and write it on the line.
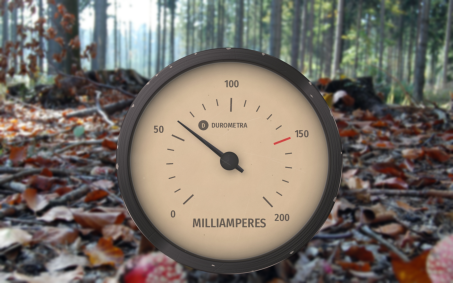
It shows 60 mA
